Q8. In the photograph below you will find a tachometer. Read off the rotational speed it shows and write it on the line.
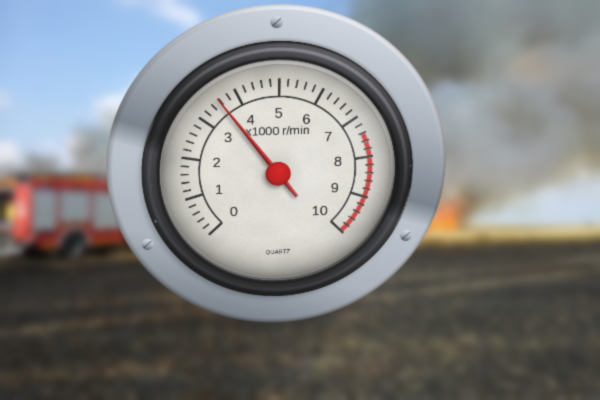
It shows 3600 rpm
